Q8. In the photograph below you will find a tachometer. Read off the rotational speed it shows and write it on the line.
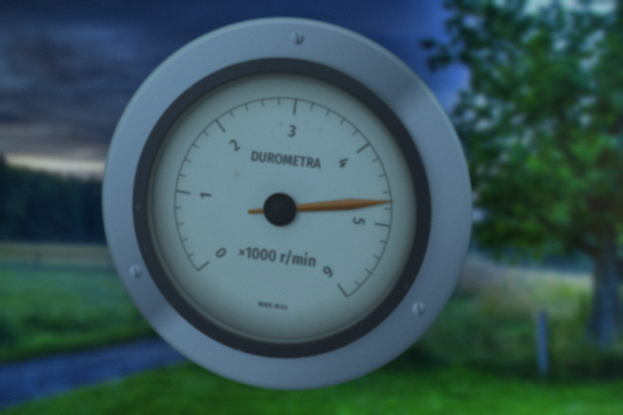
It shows 4700 rpm
